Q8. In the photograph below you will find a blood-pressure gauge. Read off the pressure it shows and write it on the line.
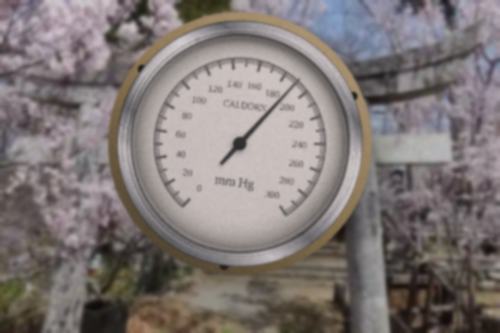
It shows 190 mmHg
